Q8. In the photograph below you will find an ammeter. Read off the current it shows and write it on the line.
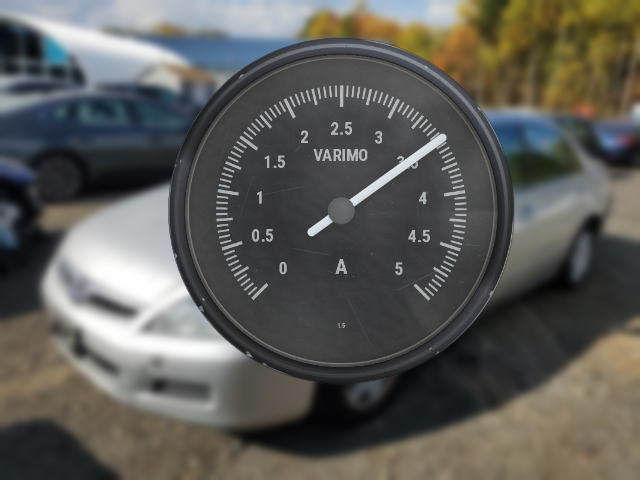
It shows 3.5 A
